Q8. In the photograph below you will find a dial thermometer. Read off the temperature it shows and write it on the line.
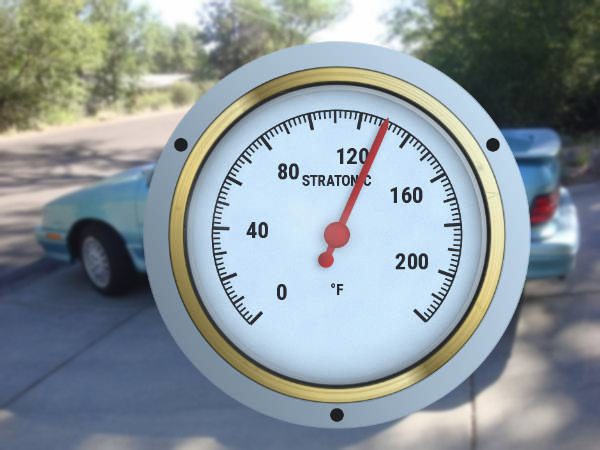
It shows 130 °F
